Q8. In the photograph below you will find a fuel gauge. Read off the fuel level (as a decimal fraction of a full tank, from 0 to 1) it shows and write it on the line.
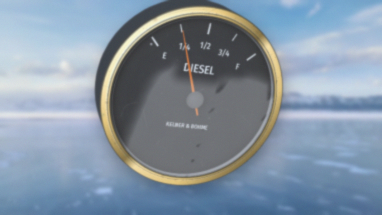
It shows 0.25
